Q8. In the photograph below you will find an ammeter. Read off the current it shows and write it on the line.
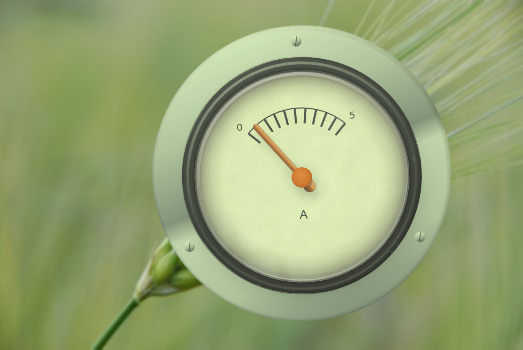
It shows 0.5 A
